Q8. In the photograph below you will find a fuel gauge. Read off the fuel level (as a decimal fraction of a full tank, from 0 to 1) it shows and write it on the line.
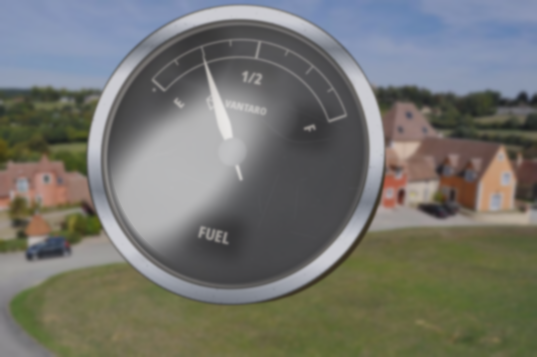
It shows 0.25
